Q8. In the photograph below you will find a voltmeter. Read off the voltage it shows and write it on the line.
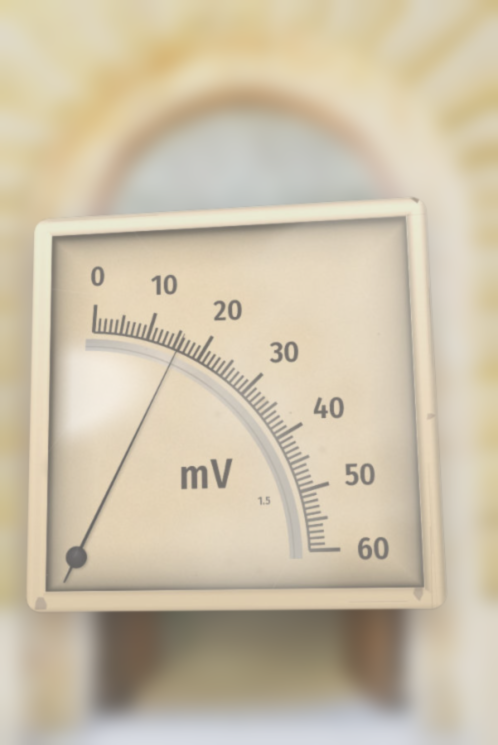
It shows 16 mV
